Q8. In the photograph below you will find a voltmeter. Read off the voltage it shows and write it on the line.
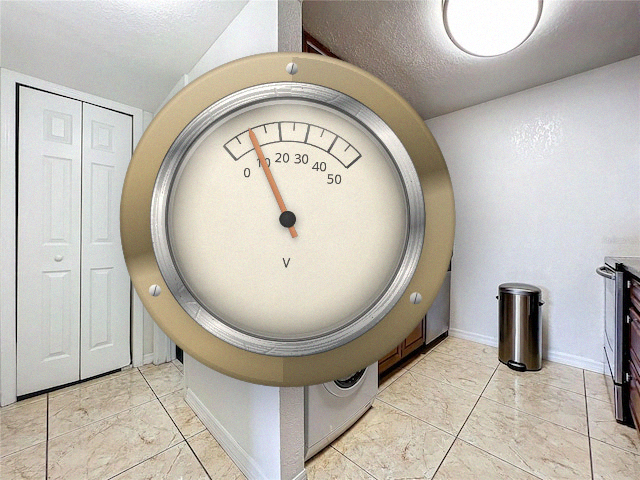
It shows 10 V
